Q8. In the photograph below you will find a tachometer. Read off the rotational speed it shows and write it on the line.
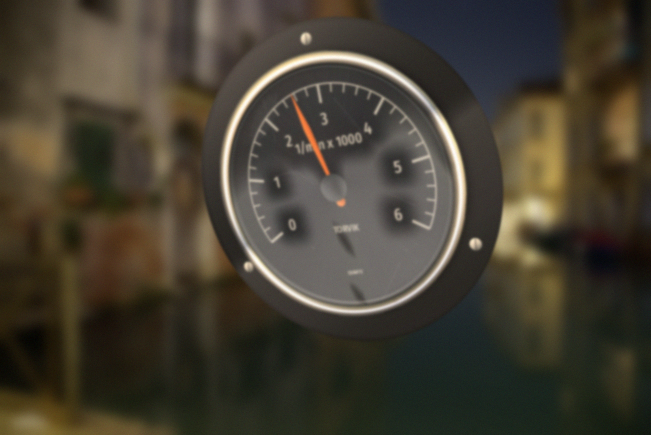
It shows 2600 rpm
